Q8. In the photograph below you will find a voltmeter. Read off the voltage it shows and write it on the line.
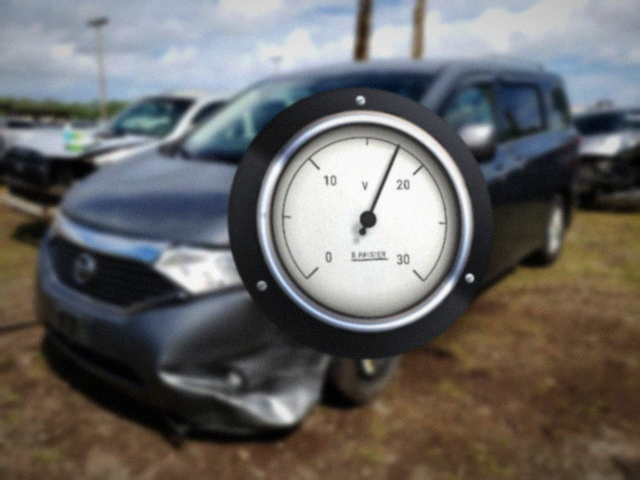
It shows 17.5 V
